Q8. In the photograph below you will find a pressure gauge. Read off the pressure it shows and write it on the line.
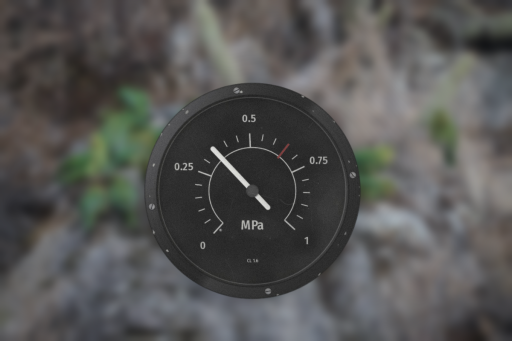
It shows 0.35 MPa
